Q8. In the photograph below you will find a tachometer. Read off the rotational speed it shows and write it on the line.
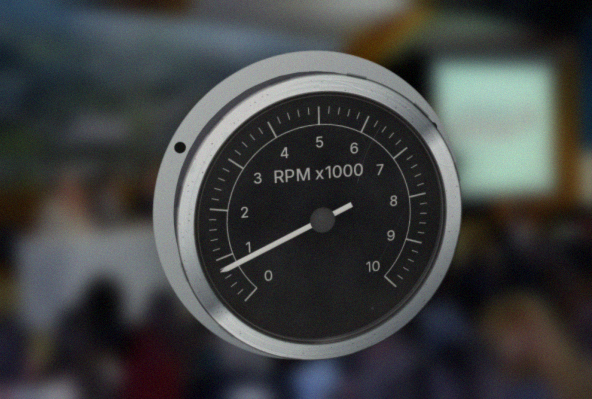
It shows 800 rpm
